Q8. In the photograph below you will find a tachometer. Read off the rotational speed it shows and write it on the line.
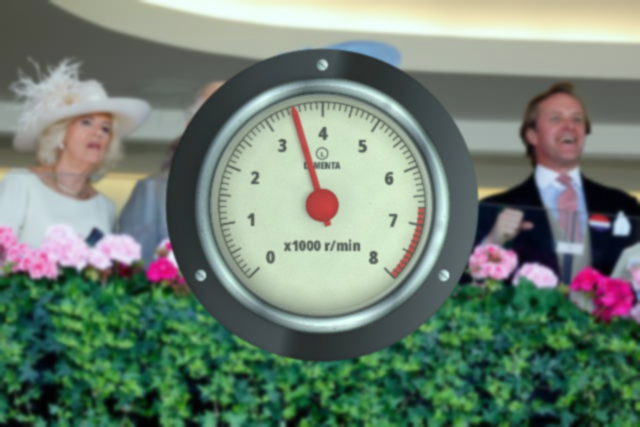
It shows 3500 rpm
